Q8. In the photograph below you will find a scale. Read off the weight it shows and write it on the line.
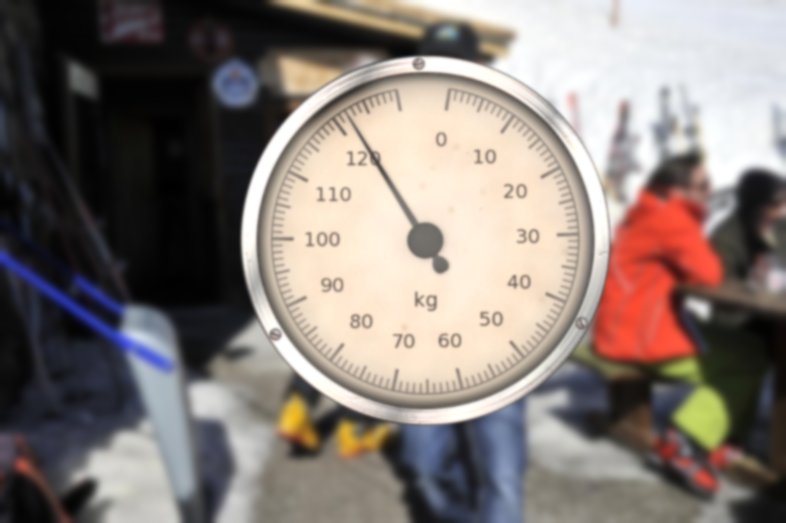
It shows 122 kg
